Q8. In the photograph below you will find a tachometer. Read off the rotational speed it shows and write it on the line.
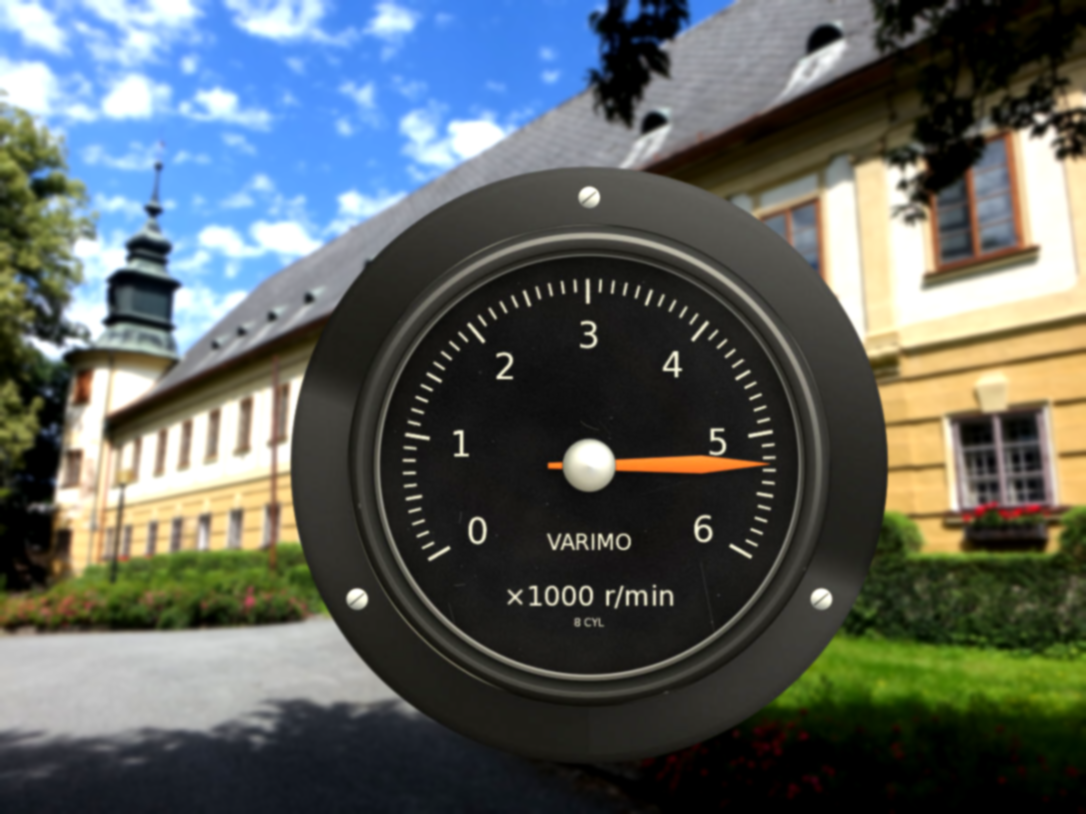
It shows 5250 rpm
